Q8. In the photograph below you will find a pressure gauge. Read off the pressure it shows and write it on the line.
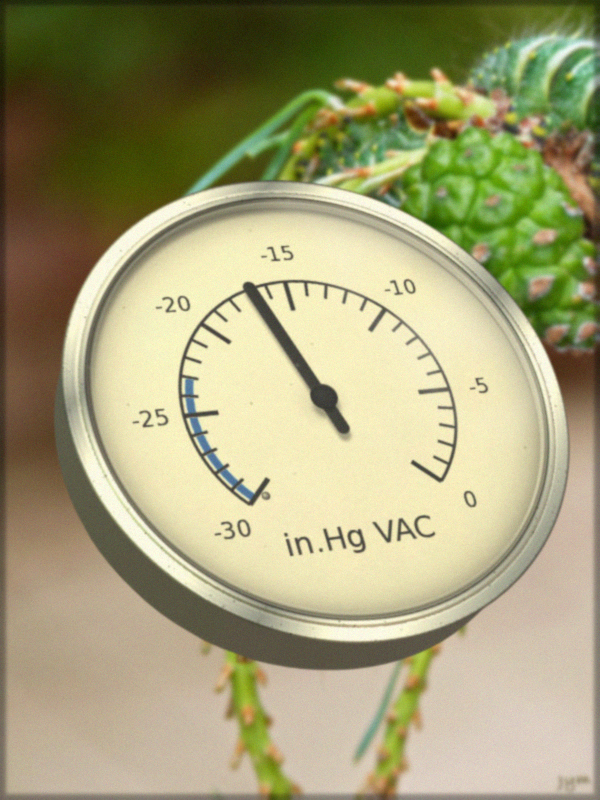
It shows -17 inHg
